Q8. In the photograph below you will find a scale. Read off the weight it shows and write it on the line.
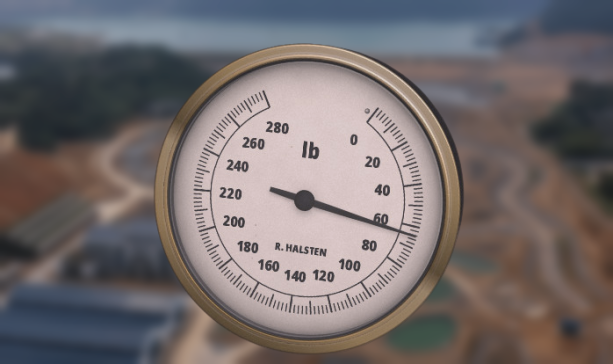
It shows 64 lb
